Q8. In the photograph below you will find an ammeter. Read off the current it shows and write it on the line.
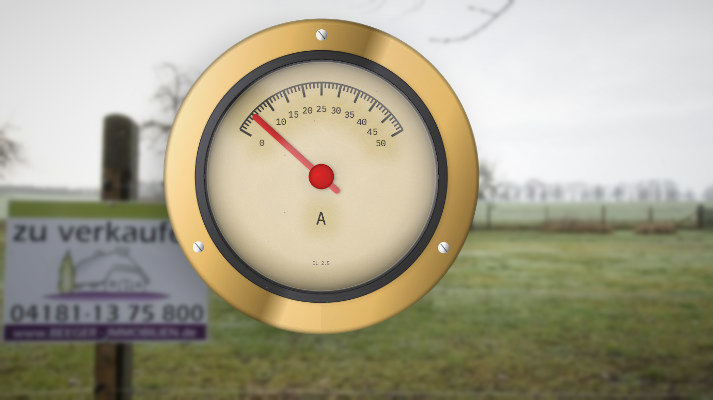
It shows 5 A
